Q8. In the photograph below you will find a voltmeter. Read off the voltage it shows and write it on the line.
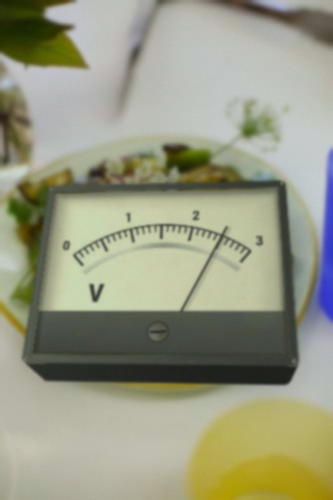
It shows 2.5 V
